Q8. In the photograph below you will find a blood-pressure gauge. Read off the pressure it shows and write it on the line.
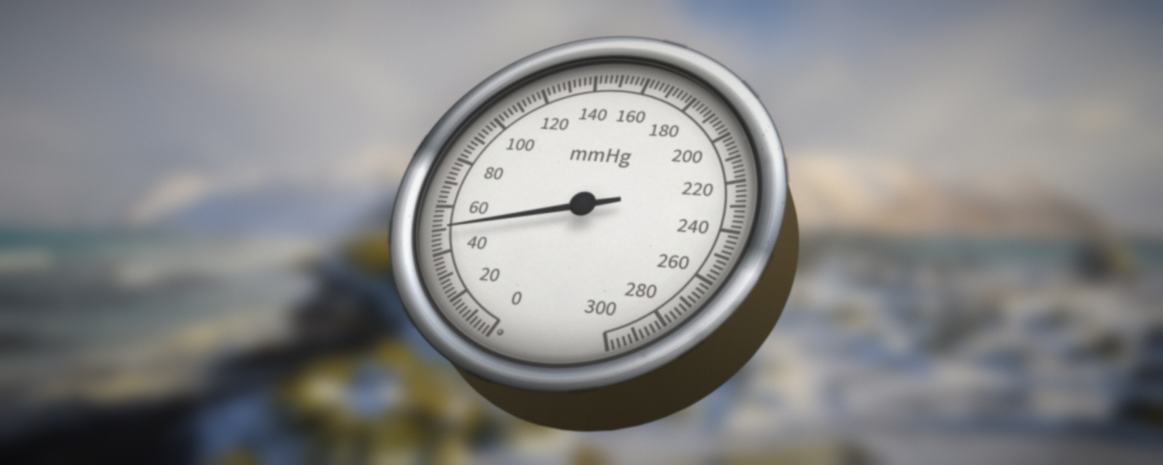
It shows 50 mmHg
